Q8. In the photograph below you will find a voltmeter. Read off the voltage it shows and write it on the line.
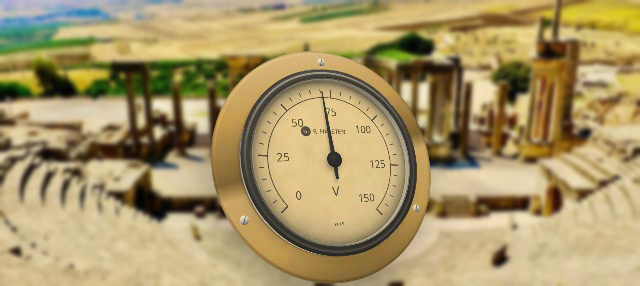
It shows 70 V
